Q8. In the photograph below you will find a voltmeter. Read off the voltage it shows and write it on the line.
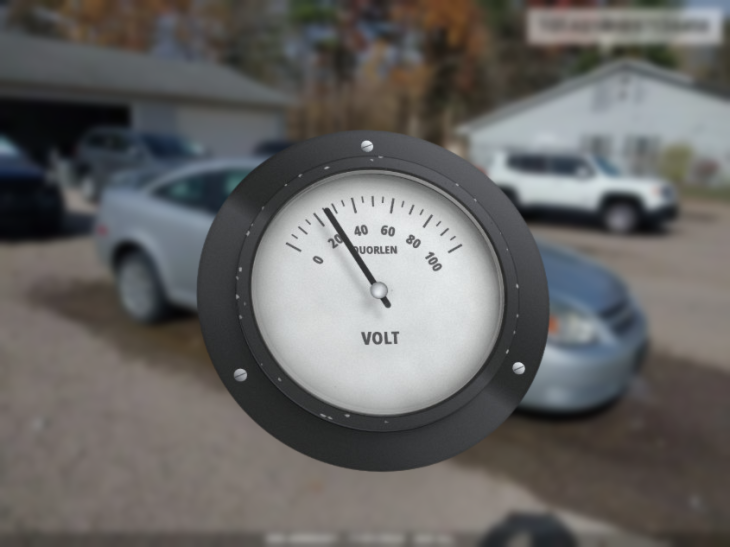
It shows 25 V
